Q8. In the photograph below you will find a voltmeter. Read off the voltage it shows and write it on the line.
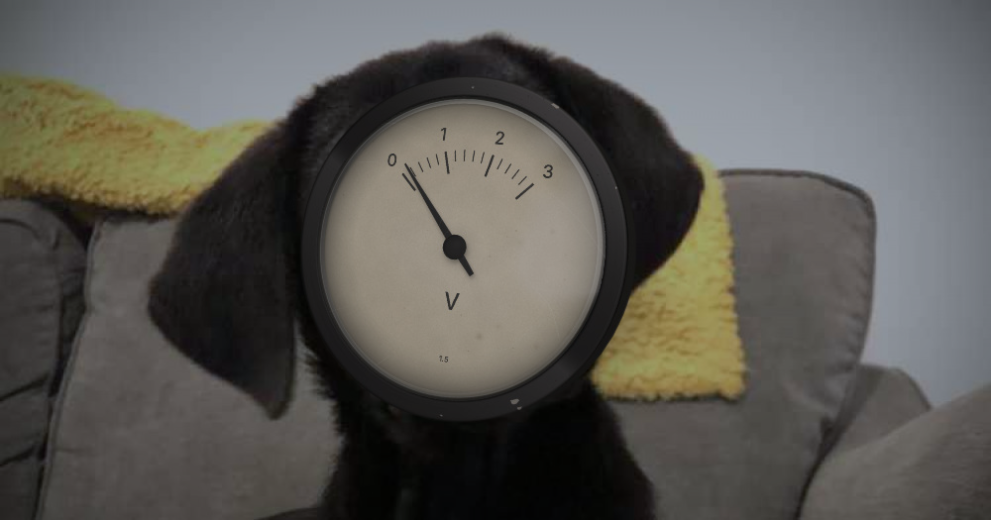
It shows 0.2 V
